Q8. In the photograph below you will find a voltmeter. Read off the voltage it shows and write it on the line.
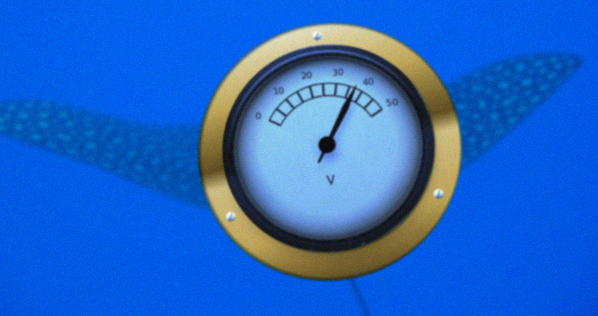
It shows 37.5 V
